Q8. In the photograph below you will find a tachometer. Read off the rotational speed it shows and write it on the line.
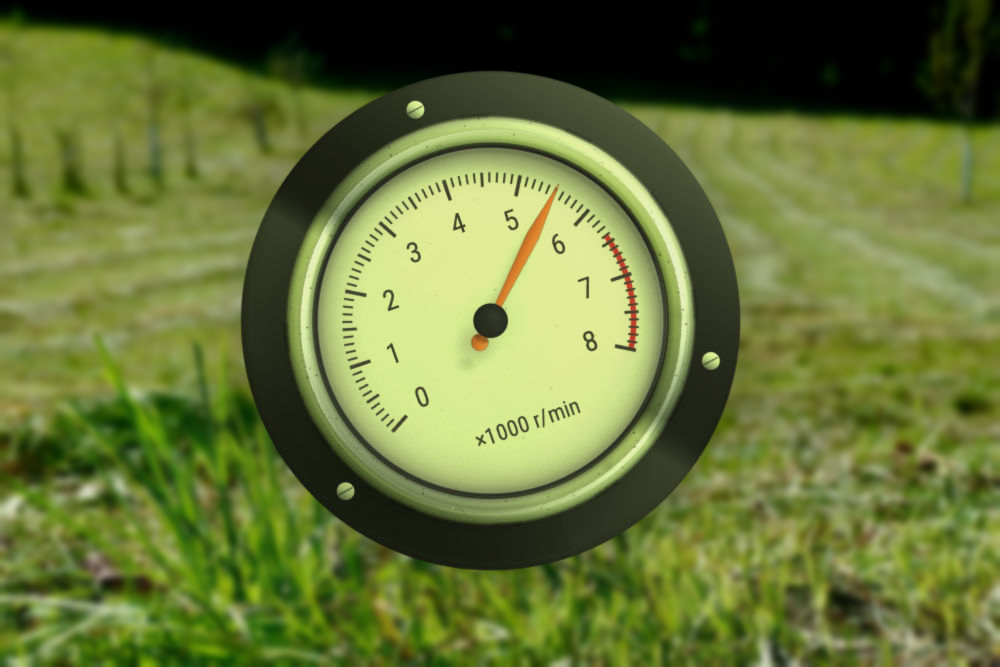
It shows 5500 rpm
